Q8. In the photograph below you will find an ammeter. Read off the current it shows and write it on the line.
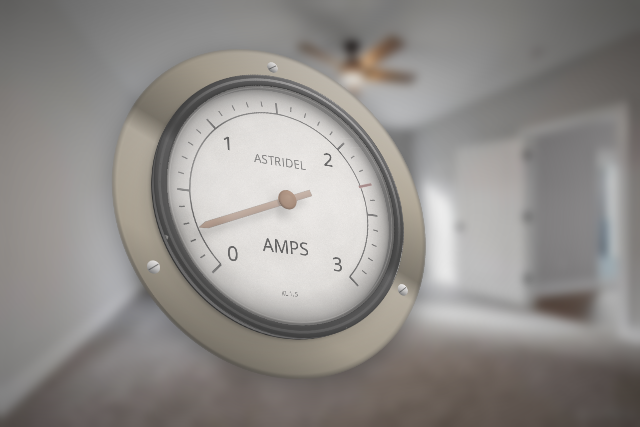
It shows 0.25 A
